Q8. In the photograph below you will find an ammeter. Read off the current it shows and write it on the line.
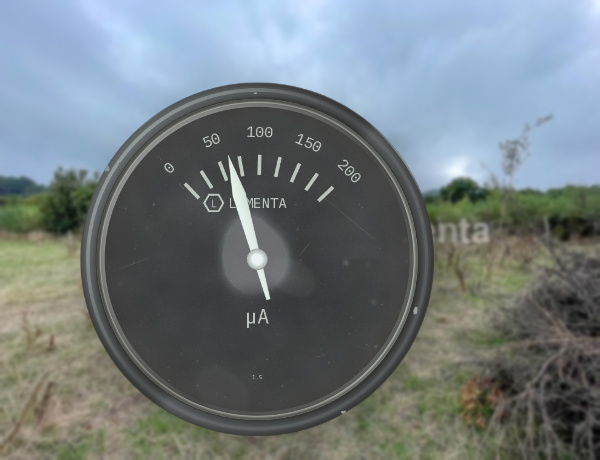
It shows 62.5 µA
